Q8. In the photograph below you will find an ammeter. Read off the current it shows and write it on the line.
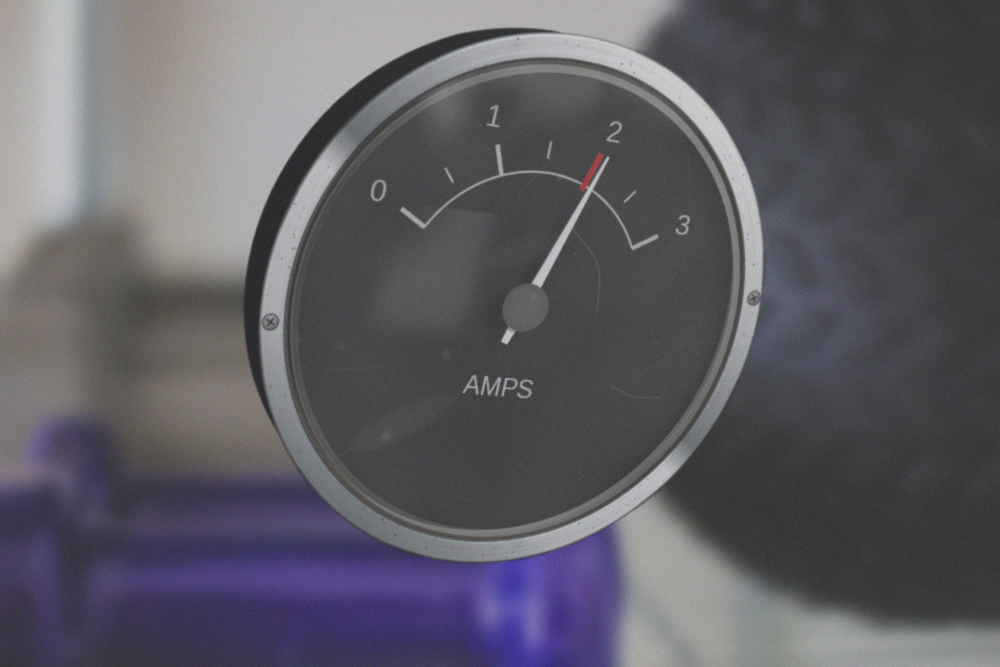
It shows 2 A
